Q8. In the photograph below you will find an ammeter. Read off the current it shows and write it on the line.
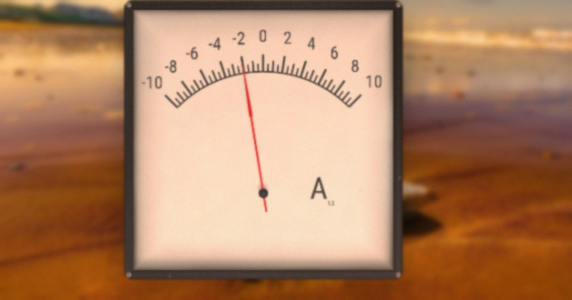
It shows -2 A
